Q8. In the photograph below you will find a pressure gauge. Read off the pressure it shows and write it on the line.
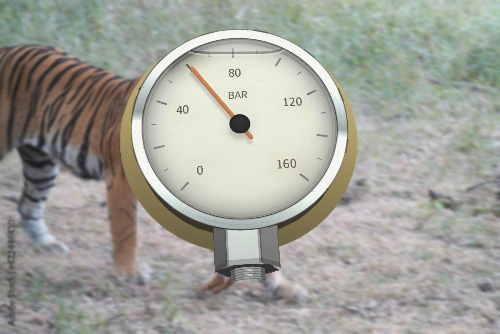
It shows 60 bar
